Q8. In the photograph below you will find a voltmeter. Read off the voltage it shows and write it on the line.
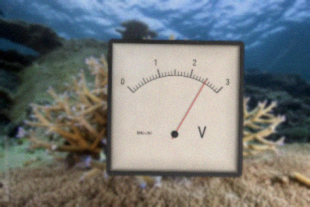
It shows 2.5 V
